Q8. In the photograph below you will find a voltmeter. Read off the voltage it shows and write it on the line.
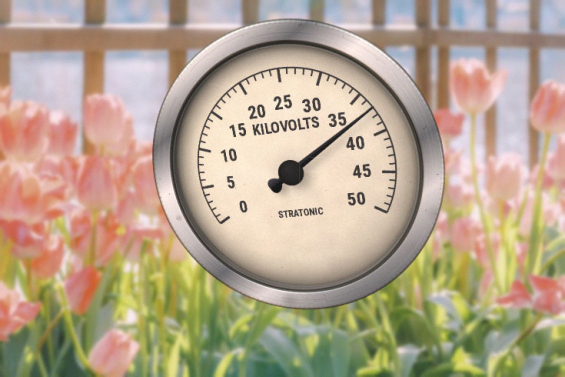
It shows 37 kV
